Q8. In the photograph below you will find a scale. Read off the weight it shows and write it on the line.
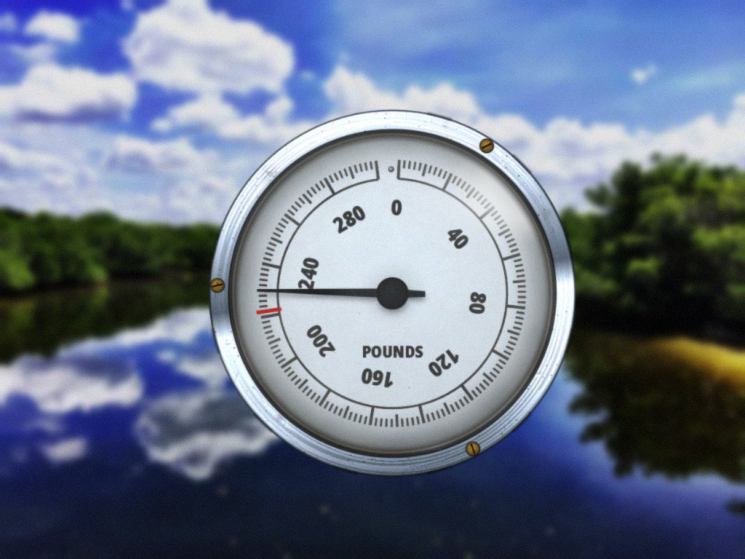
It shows 230 lb
